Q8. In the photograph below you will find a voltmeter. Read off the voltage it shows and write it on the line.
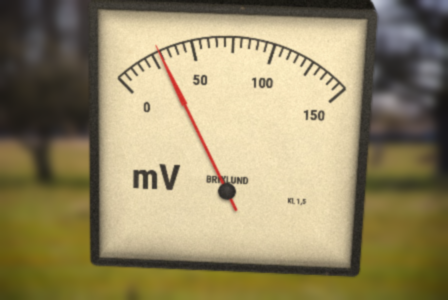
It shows 30 mV
